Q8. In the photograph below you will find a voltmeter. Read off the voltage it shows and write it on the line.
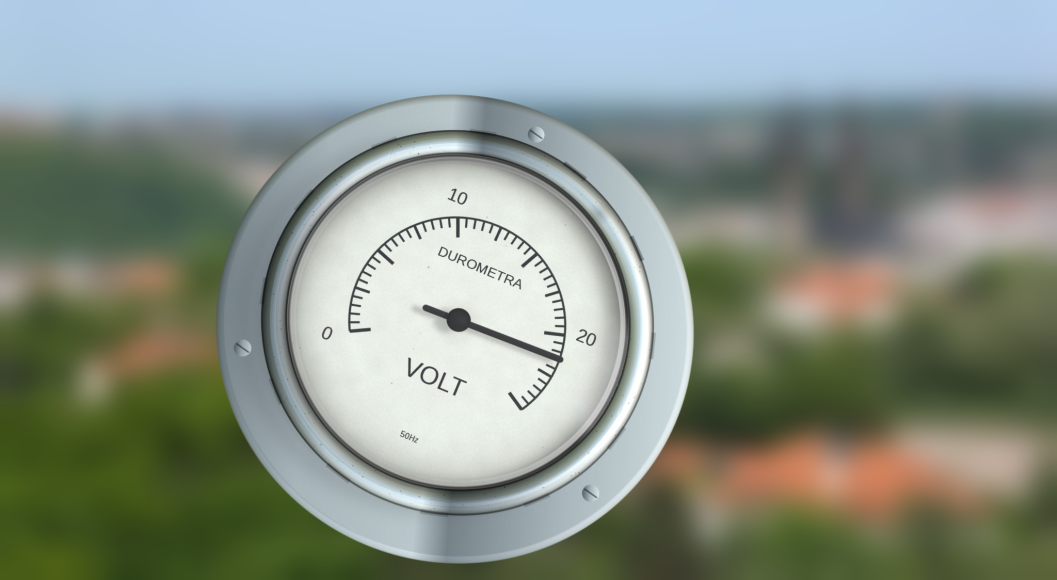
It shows 21.5 V
